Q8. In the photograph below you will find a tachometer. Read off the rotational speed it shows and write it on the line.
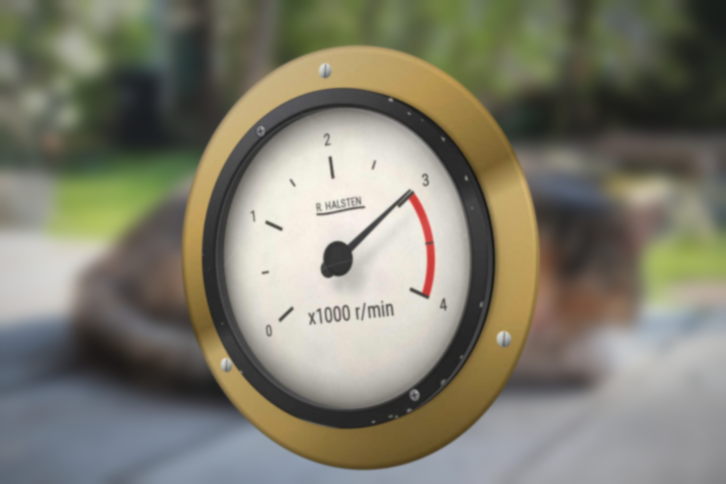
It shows 3000 rpm
